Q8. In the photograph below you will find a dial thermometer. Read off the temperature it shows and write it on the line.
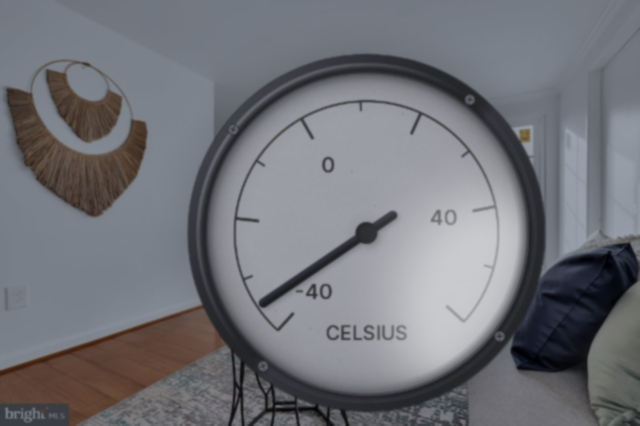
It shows -35 °C
